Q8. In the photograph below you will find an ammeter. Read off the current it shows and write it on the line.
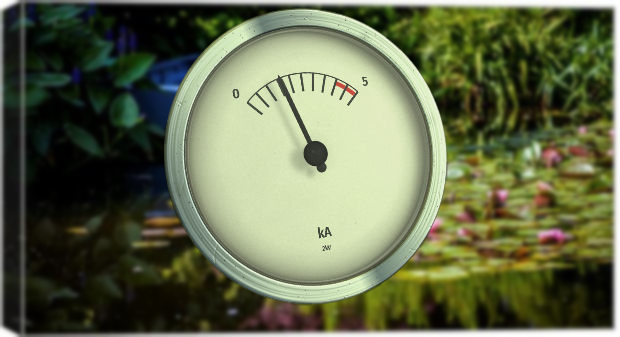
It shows 1.5 kA
